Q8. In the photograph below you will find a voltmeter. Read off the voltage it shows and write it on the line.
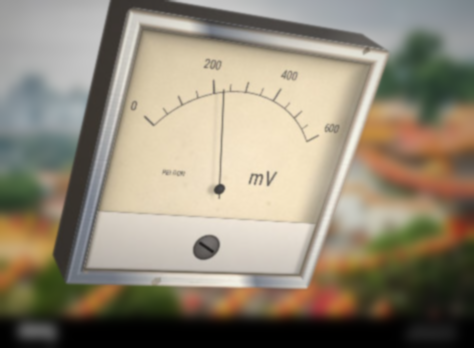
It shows 225 mV
